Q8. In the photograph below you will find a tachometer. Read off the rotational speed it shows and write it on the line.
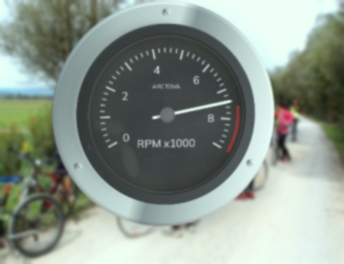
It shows 7400 rpm
